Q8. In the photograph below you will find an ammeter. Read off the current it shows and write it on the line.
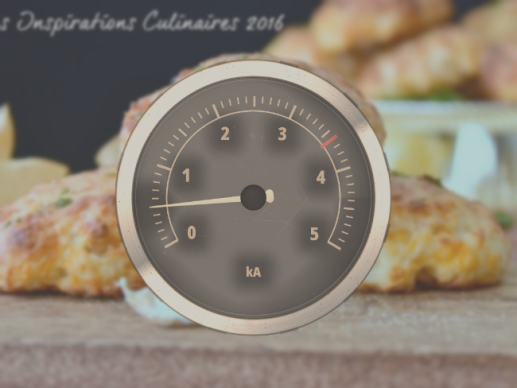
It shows 0.5 kA
